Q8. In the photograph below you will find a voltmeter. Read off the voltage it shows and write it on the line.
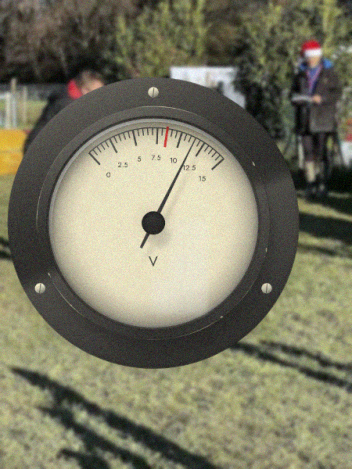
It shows 11.5 V
